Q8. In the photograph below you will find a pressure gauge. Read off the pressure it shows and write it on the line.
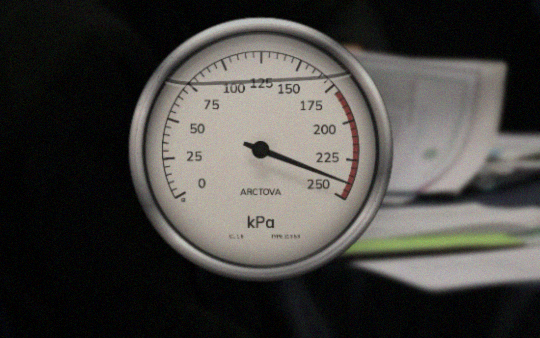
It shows 240 kPa
